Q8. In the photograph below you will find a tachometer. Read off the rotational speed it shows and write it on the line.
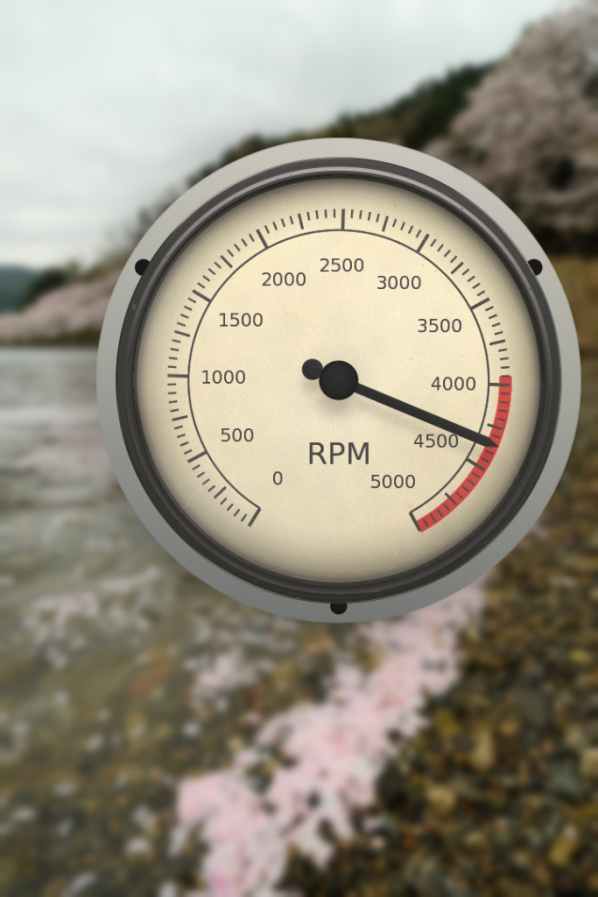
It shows 4350 rpm
